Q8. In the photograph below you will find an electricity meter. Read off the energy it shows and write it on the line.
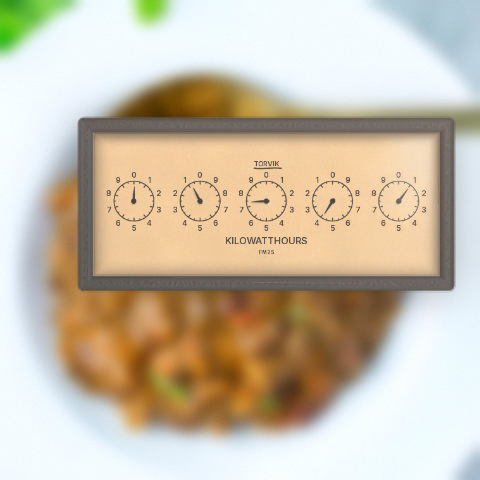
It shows 741 kWh
